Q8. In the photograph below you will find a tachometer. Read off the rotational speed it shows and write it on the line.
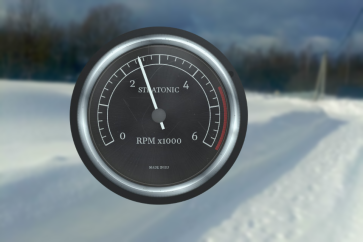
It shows 2500 rpm
